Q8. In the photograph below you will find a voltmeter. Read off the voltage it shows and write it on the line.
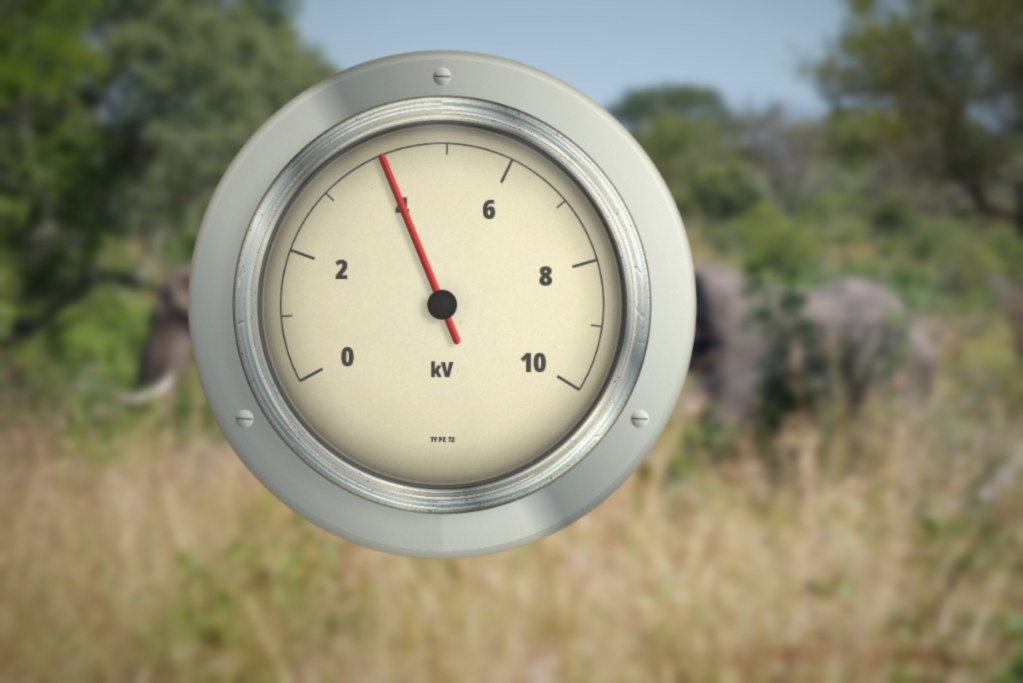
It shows 4 kV
